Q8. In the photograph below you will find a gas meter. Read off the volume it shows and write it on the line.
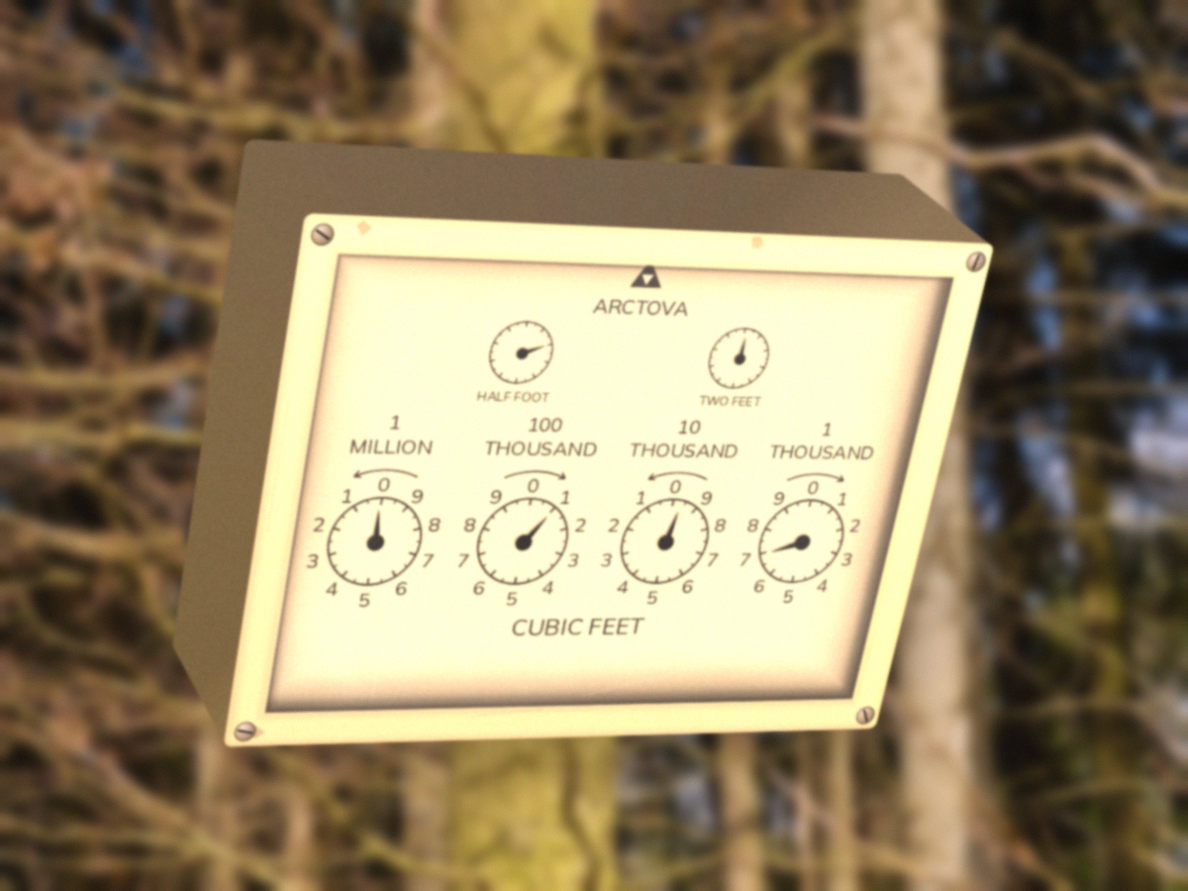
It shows 9700 ft³
